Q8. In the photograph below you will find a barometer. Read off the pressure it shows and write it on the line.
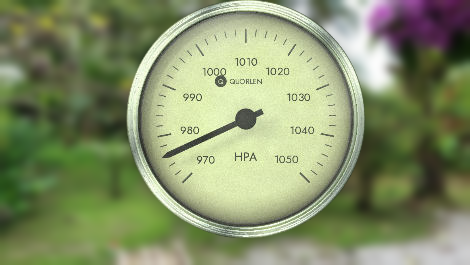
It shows 976 hPa
